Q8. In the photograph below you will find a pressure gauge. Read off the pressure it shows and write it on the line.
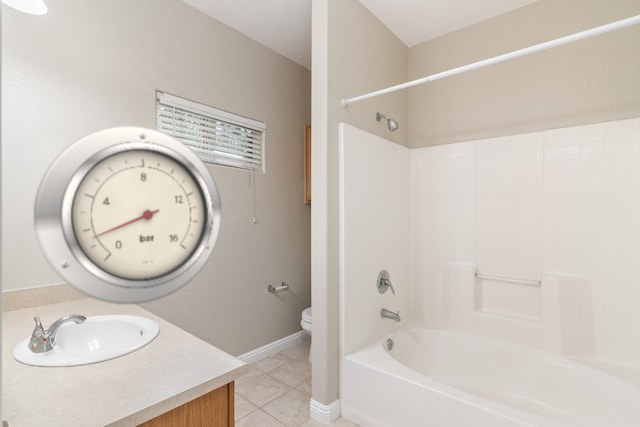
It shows 1.5 bar
